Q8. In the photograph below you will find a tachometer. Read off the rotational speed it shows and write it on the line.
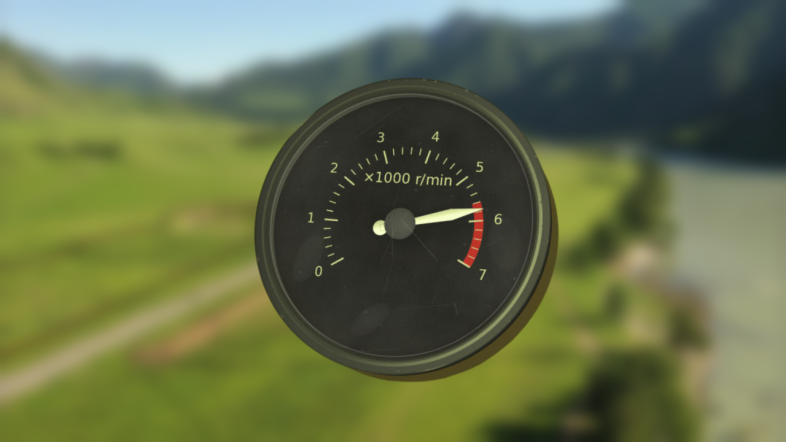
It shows 5800 rpm
